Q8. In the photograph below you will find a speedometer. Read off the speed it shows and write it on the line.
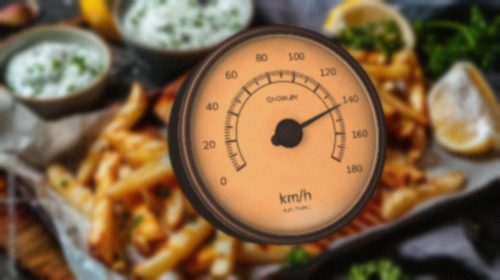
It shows 140 km/h
